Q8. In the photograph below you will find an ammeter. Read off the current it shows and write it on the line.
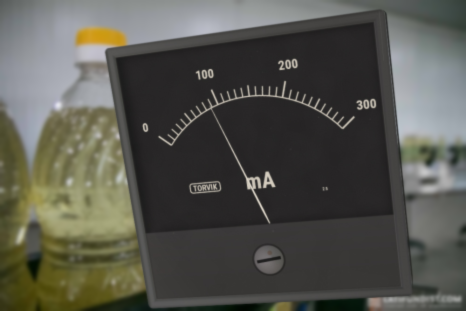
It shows 90 mA
